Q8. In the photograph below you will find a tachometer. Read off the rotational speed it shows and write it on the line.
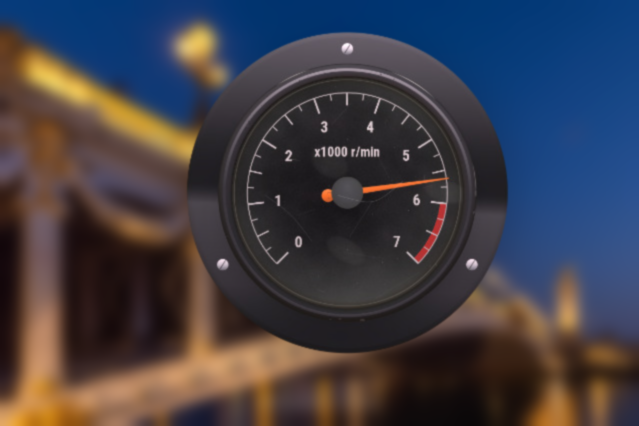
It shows 5625 rpm
